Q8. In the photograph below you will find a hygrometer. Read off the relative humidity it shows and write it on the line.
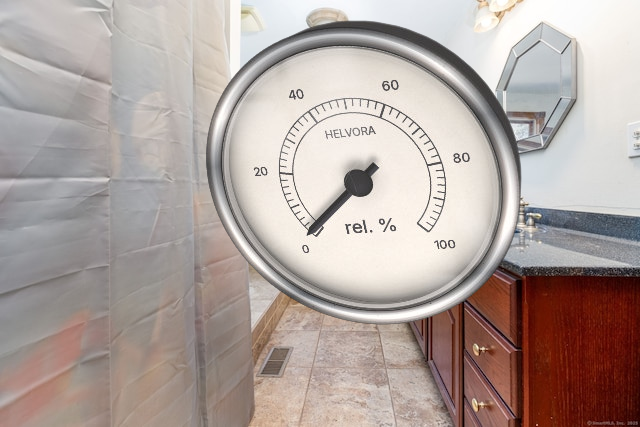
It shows 2 %
